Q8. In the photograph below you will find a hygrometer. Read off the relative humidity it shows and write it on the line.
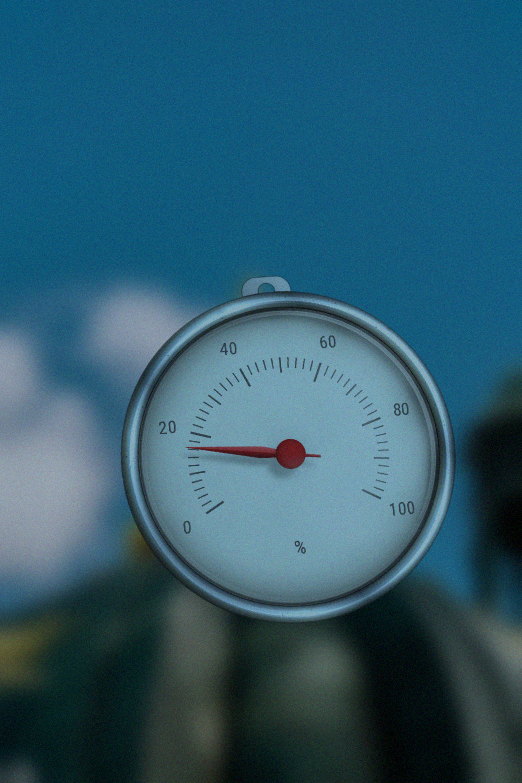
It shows 16 %
